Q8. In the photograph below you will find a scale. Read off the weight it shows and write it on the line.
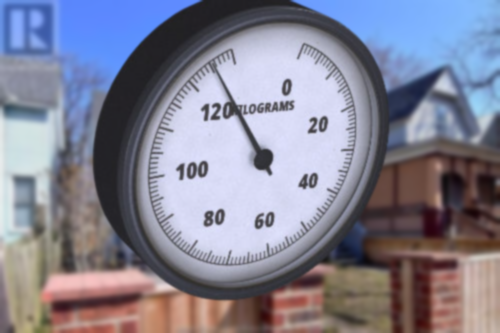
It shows 125 kg
